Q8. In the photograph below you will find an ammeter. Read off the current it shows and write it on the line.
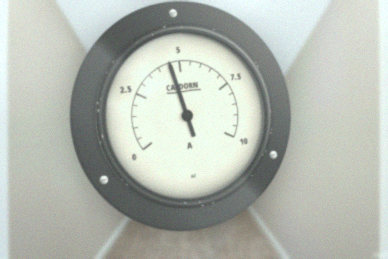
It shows 4.5 A
